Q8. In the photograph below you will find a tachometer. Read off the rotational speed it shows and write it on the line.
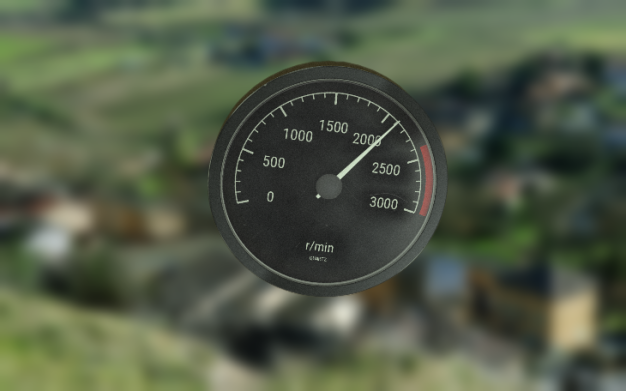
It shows 2100 rpm
